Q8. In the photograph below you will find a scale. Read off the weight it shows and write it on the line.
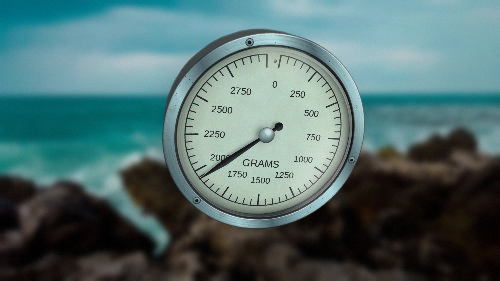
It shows 1950 g
